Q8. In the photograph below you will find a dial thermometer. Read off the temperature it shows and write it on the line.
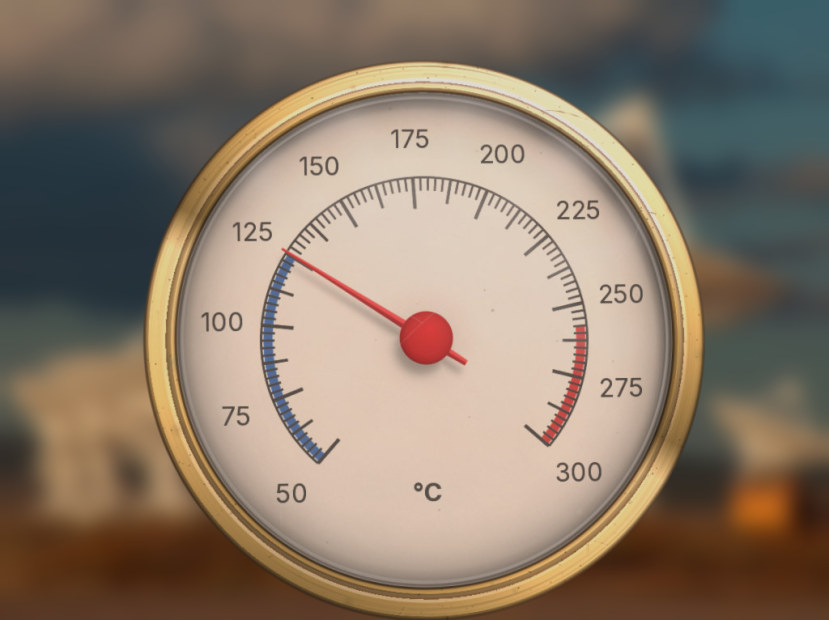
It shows 125 °C
